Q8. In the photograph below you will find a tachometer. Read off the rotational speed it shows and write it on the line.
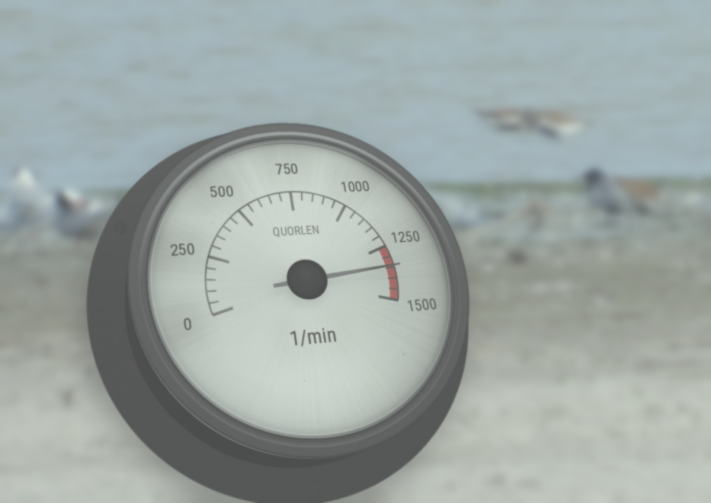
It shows 1350 rpm
